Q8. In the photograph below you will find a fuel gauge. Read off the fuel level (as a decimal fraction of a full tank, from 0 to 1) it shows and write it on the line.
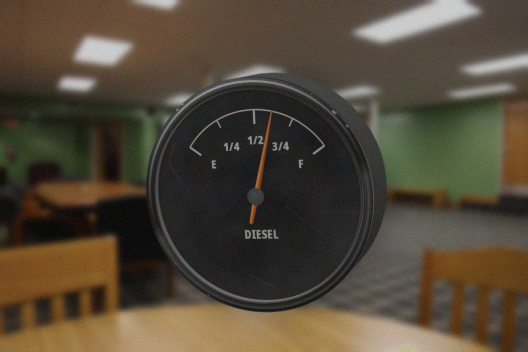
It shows 0.625
